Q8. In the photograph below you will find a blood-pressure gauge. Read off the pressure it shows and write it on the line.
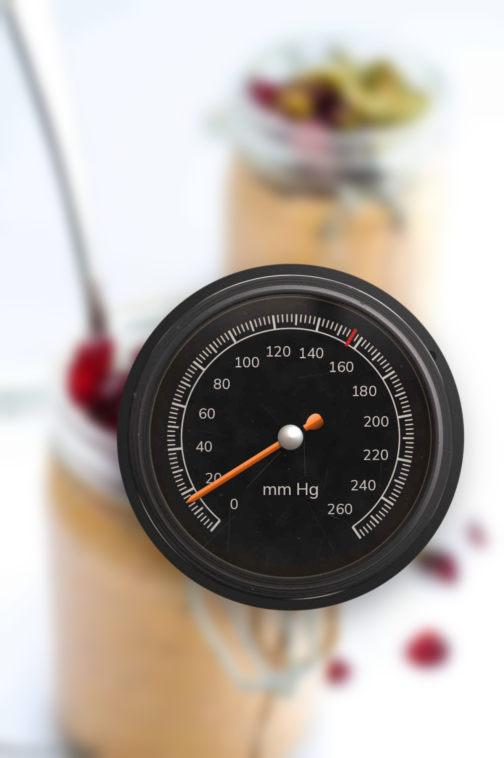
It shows 16 mmHg
